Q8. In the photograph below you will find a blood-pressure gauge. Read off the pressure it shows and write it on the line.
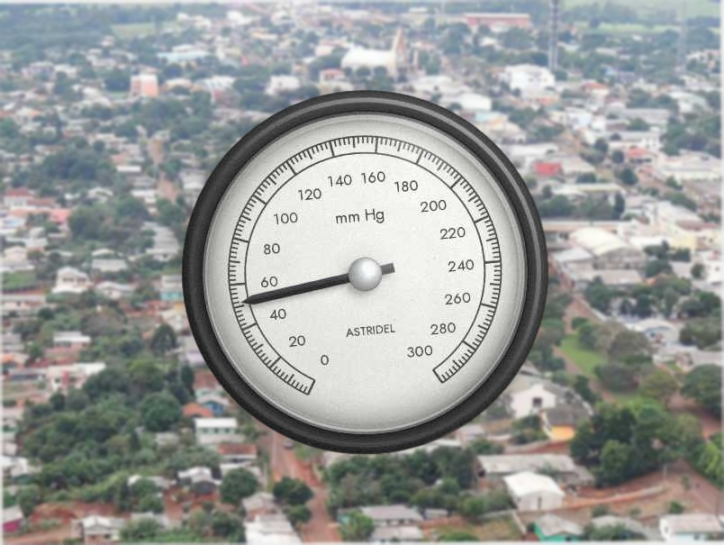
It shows 52 mmHg
